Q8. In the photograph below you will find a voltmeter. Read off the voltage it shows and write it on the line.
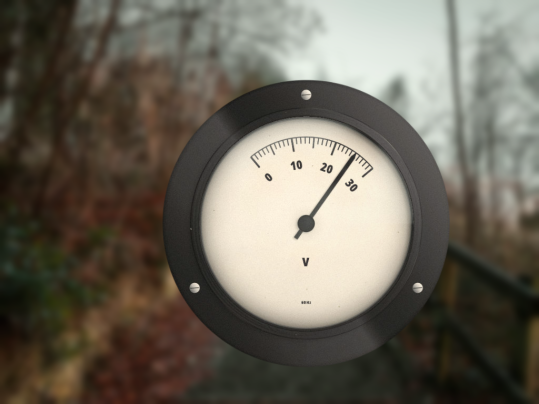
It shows 25 V
